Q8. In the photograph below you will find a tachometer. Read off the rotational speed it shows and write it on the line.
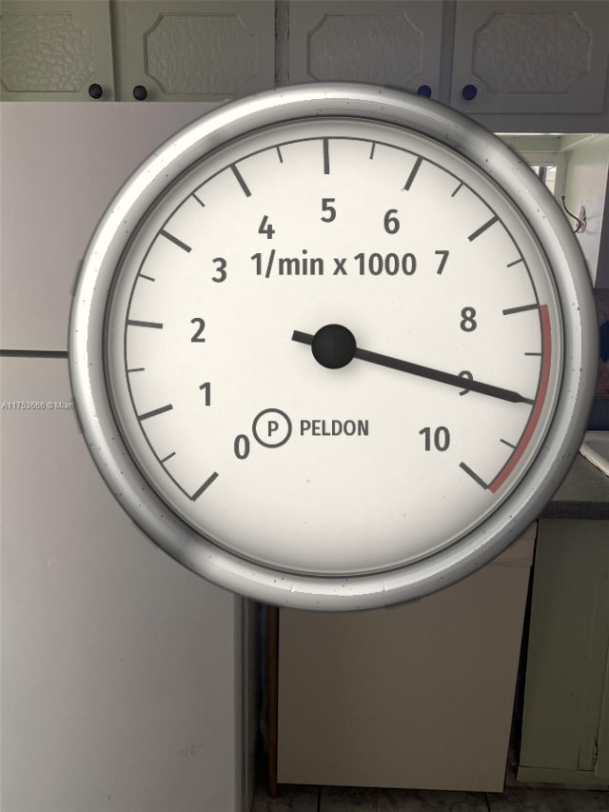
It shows 9000 rpm
